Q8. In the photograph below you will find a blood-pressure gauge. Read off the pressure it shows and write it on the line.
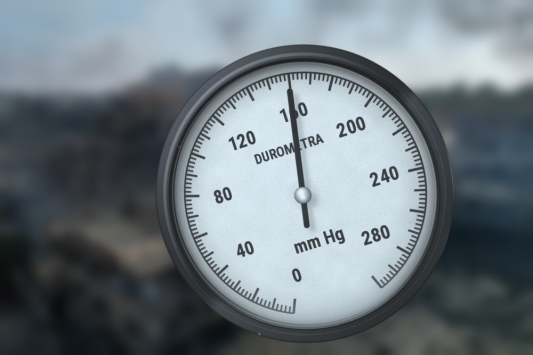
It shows 160 mmHg
